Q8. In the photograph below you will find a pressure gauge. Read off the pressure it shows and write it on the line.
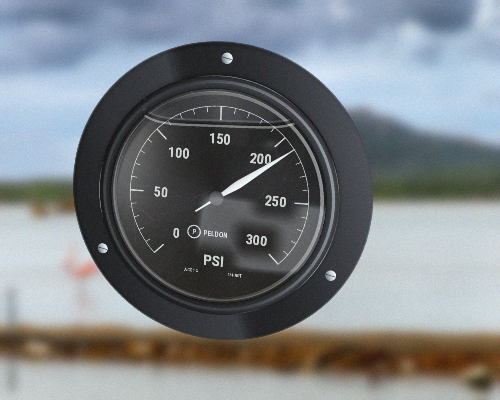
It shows 210 psi
